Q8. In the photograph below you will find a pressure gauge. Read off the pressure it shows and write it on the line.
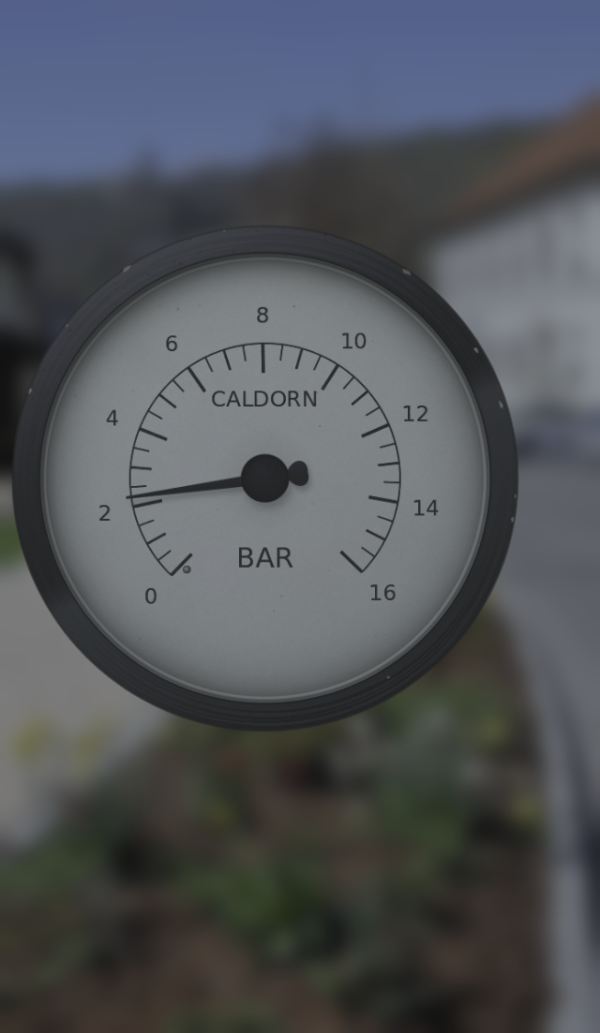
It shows 2.25 bar
